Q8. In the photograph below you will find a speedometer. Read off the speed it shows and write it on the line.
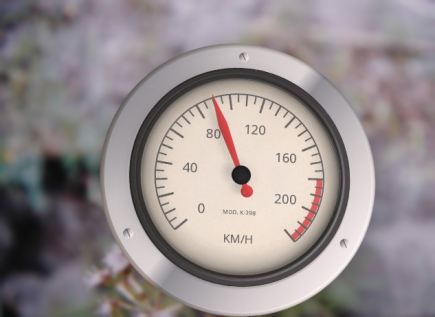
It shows 90 km/h
